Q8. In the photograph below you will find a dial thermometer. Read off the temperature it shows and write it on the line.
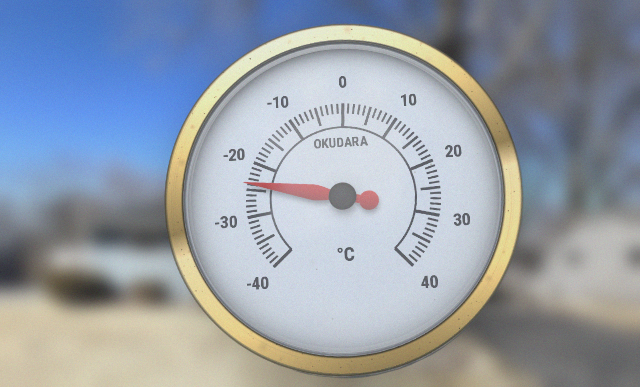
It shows -24 °C
